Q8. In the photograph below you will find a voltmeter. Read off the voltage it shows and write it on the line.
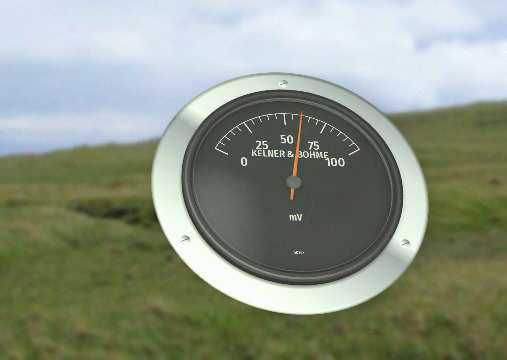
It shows 60 mV
